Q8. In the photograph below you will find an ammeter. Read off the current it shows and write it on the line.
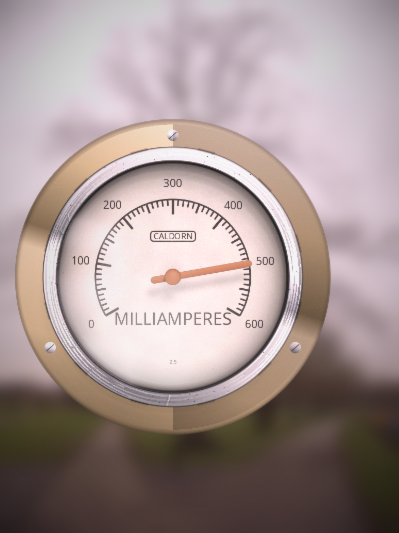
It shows 500 mA
